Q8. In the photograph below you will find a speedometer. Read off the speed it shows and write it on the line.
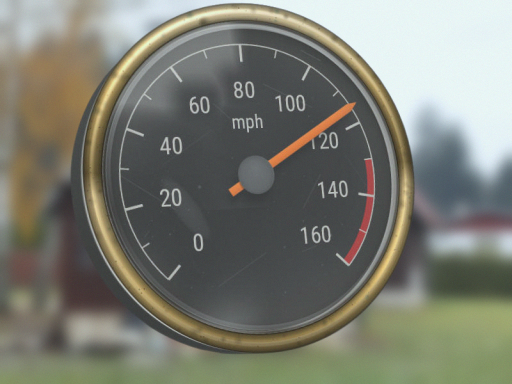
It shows 115 mph
